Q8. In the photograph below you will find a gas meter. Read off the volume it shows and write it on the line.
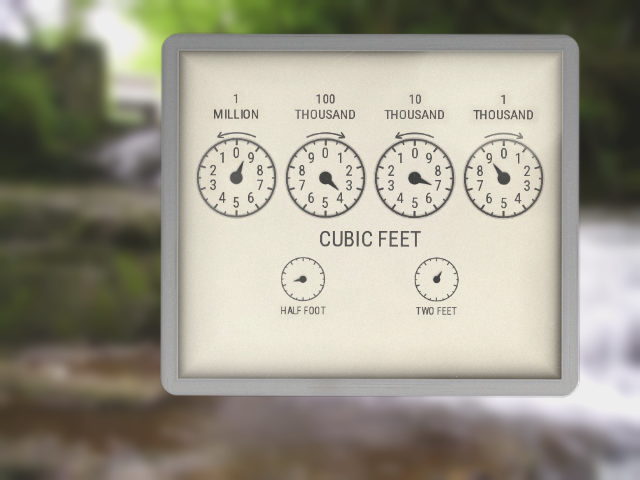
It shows 936900 ft³
